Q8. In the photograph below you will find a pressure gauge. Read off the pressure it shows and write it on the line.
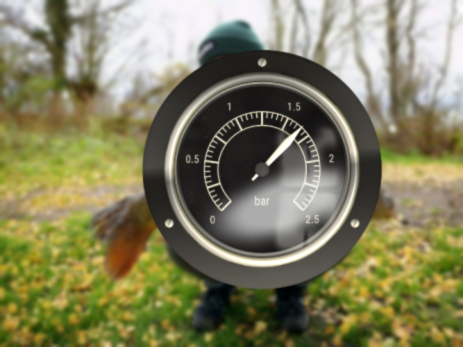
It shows 1.65 bar
